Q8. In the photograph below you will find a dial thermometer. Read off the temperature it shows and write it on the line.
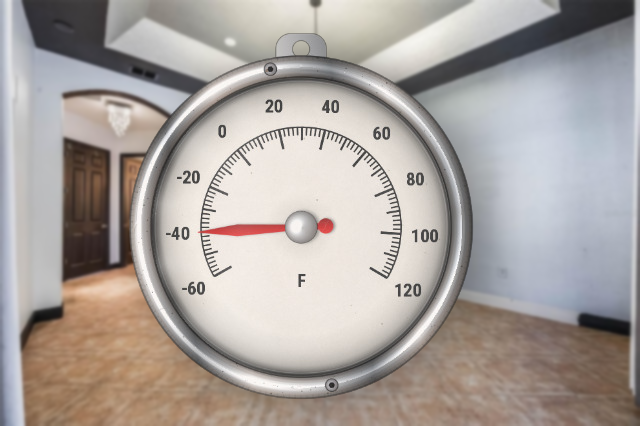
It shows -40 °F
